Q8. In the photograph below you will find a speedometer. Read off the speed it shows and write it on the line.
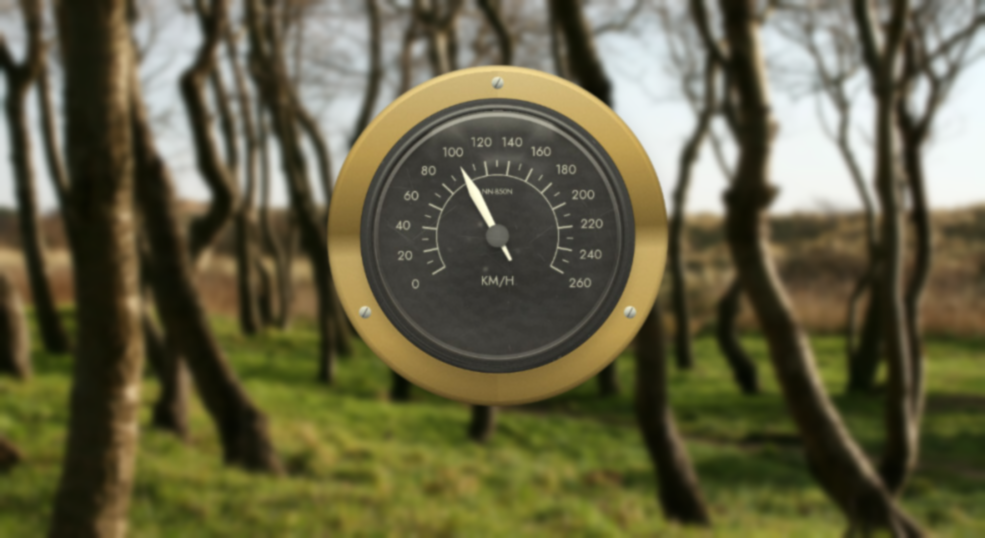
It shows 100 km/h
